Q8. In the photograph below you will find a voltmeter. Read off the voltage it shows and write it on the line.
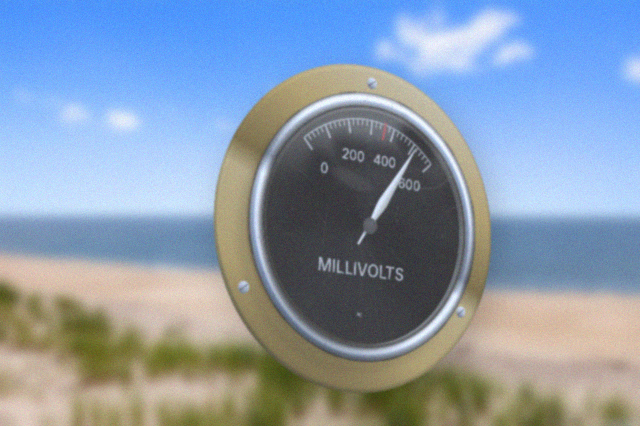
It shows 500 mV
